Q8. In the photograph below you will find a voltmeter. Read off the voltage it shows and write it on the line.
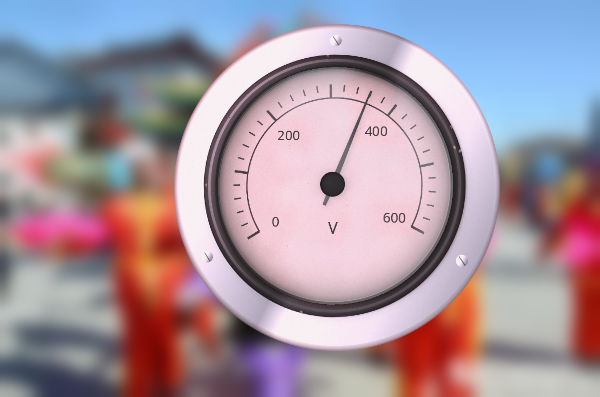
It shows 360 V
